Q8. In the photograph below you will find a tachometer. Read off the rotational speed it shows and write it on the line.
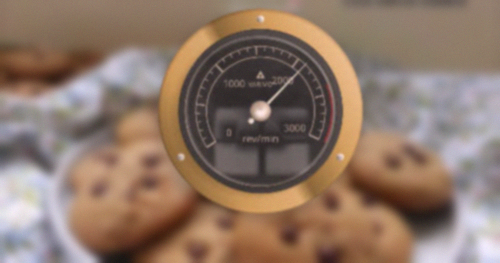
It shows 2100 rpm
